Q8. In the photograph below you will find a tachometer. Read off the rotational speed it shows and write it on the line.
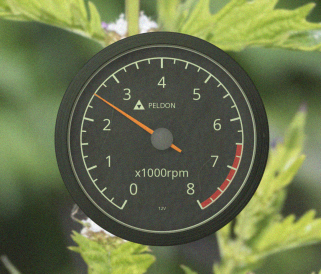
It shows 2500 rpm
